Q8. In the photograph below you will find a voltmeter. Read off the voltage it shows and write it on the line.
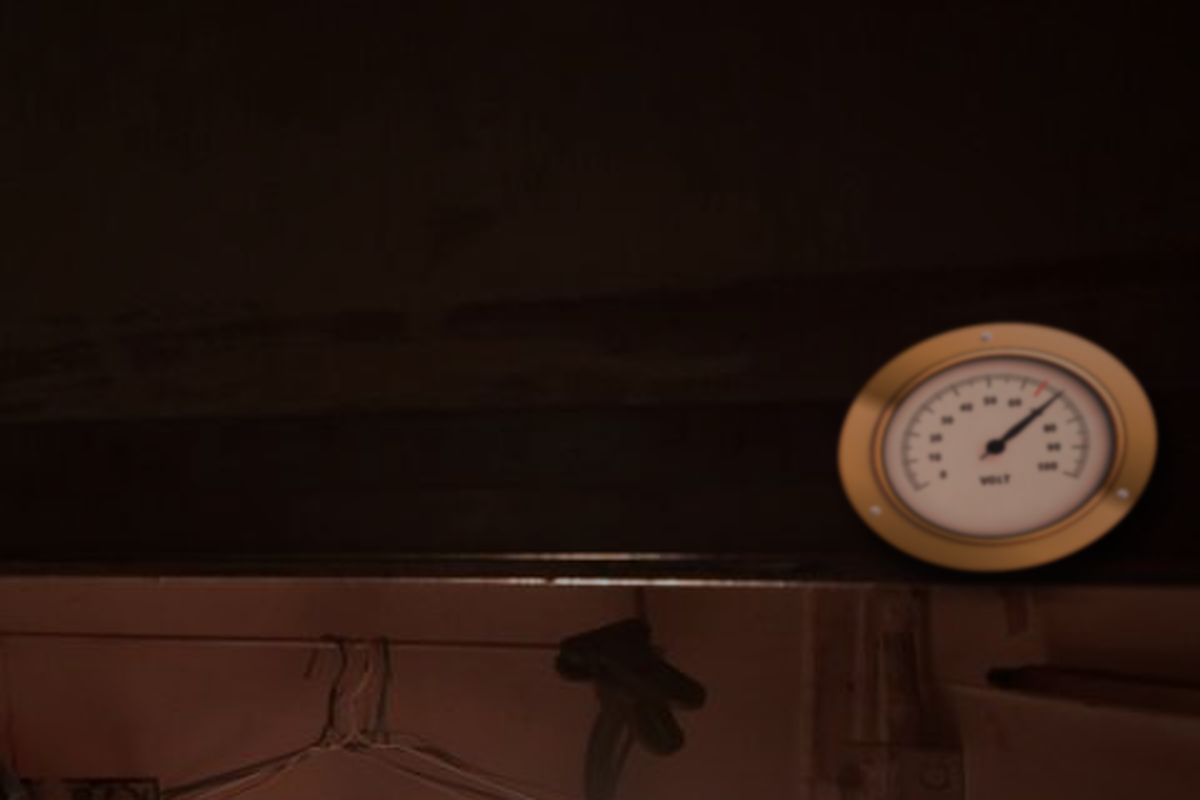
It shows 70 V
